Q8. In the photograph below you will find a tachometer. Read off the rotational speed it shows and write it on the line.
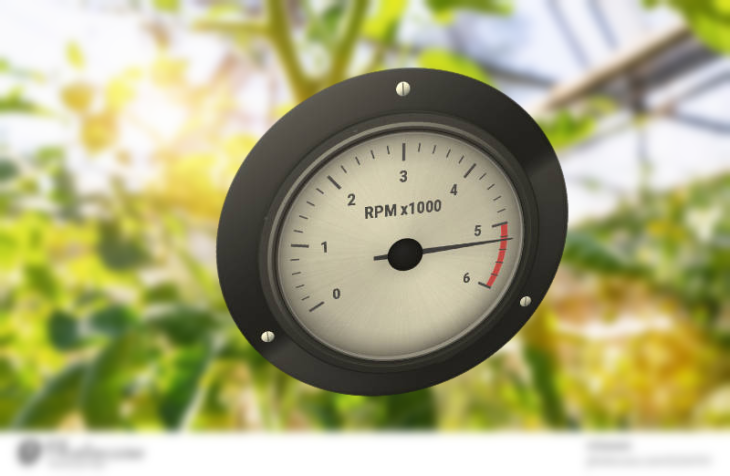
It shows 5200 rpm
